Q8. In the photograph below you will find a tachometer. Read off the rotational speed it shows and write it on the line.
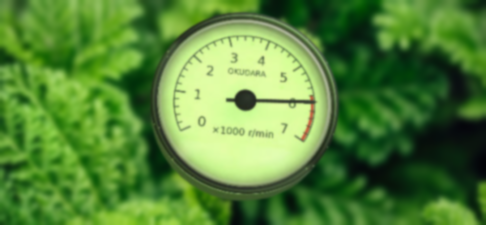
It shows 6000 rpm
